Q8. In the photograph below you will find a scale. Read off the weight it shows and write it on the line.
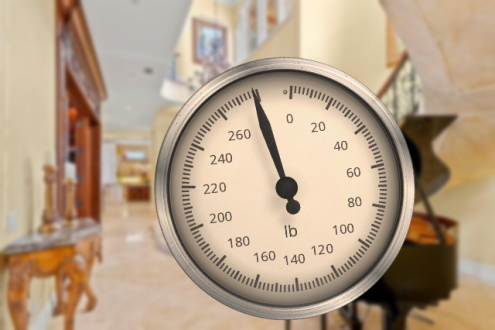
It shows 278 lb
